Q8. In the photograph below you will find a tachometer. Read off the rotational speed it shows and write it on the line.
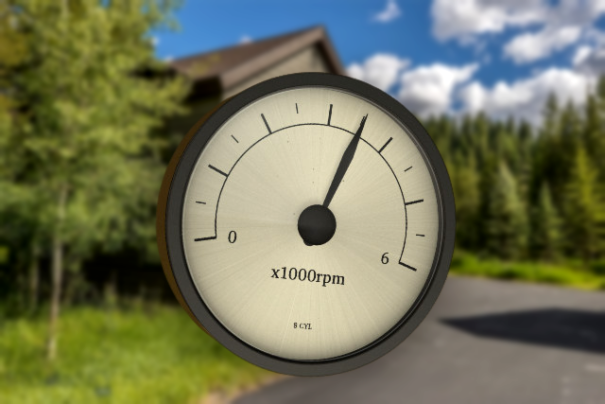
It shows 3500 rpm
